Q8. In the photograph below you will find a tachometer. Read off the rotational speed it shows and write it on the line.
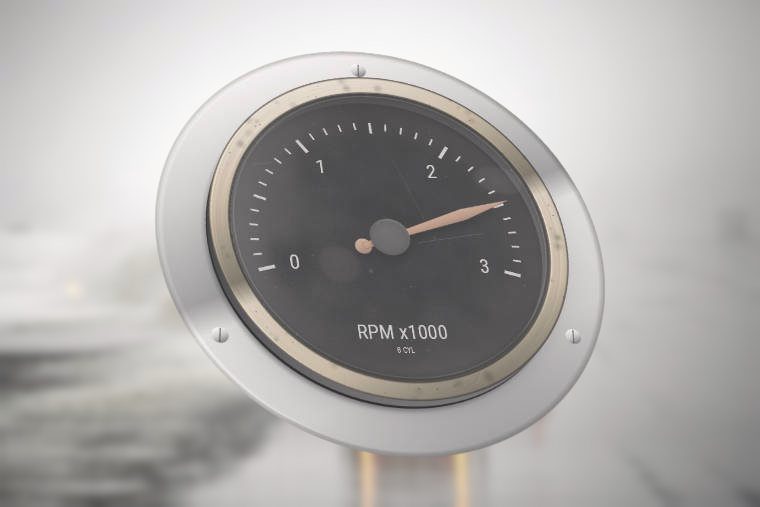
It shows 2500 rpm
